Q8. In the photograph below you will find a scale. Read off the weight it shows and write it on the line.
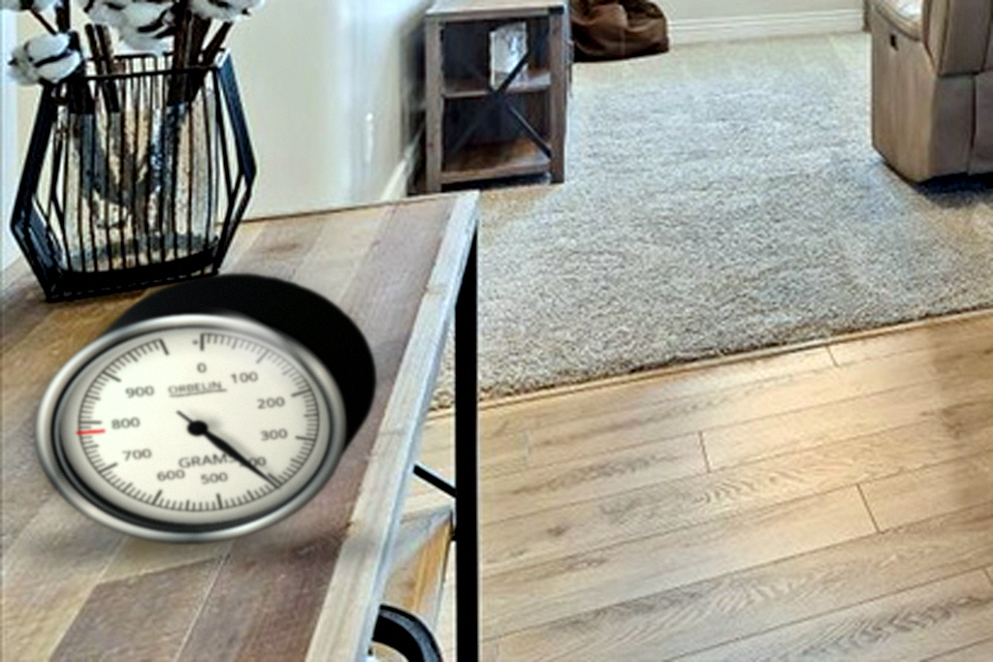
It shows 400 g
